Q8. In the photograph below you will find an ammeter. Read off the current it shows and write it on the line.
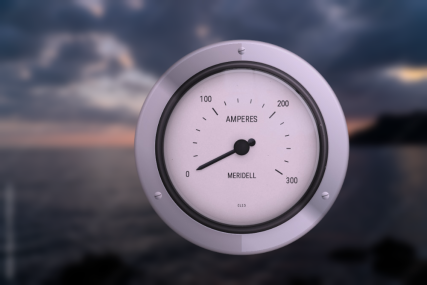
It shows 0 A
